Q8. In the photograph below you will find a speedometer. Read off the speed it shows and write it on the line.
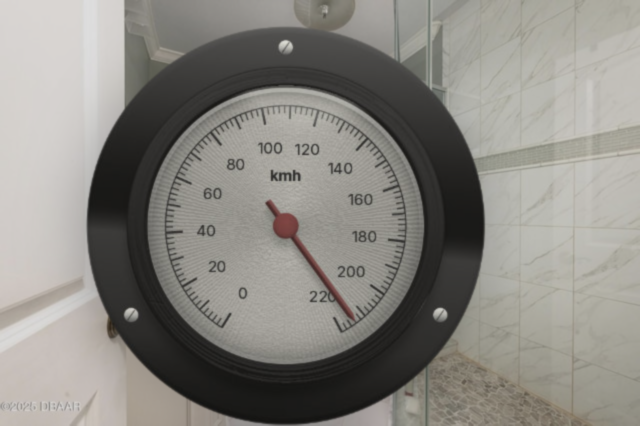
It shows 214 km/h
